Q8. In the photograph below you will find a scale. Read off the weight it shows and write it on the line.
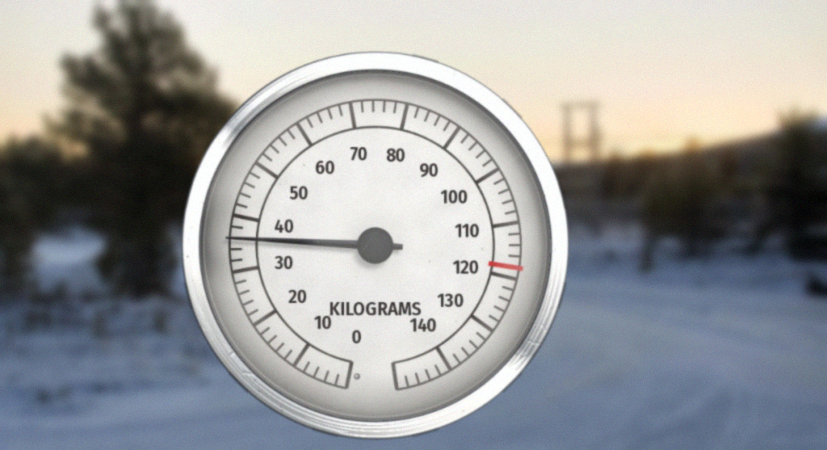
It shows 36 kg
